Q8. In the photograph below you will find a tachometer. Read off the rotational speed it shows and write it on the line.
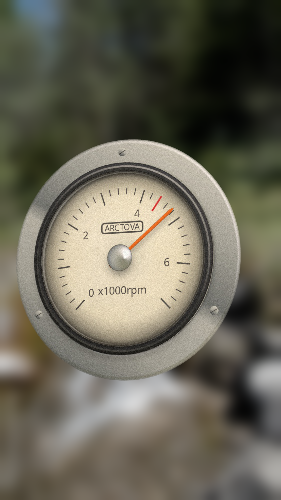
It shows 4800 rpm
